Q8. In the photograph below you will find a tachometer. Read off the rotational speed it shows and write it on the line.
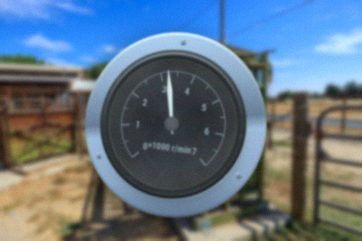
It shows 3250 rpm
